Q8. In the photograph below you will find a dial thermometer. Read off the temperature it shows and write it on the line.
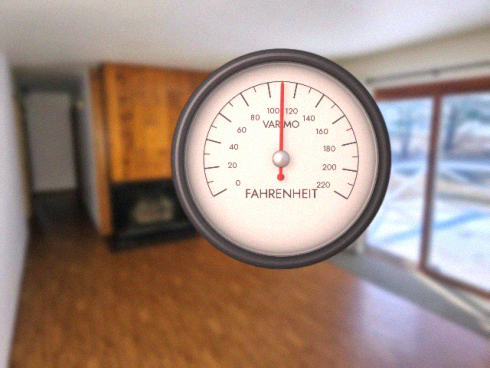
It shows 110 °F
